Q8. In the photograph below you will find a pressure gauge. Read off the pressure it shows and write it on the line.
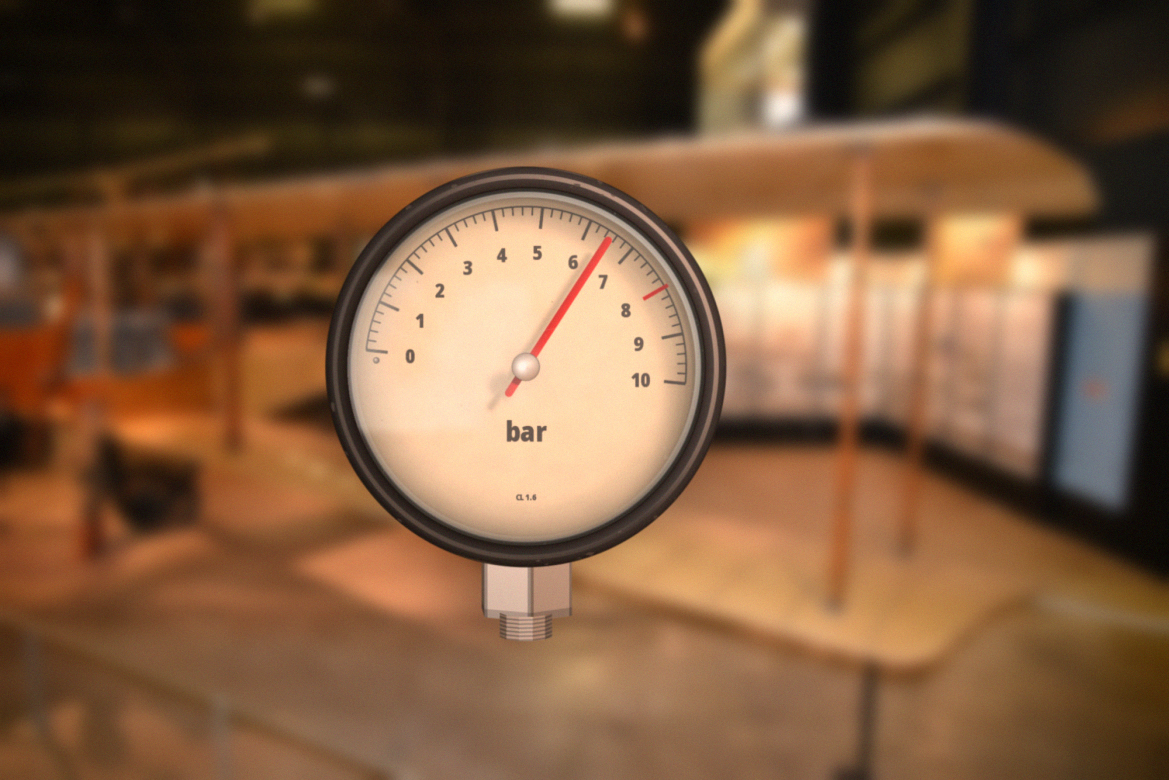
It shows 6.5 bar
